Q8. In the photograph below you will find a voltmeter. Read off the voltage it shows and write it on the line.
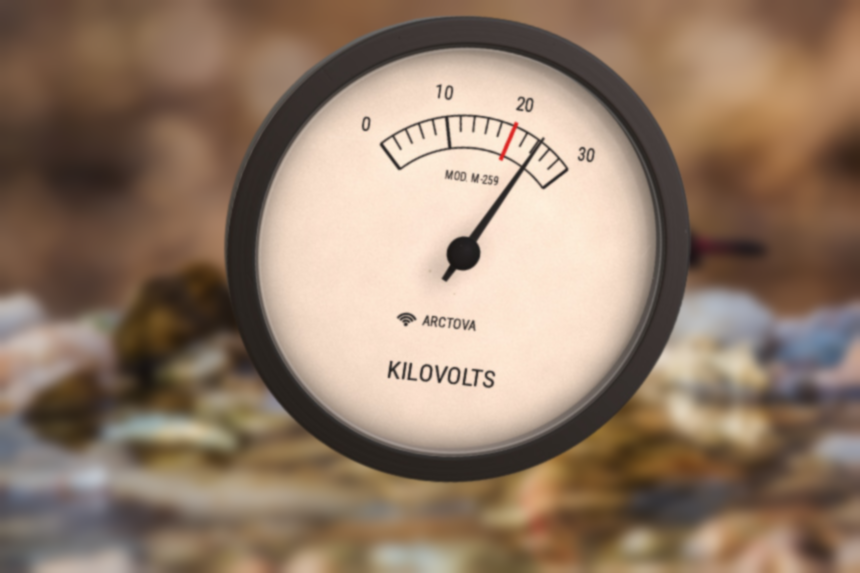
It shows 24 kV
